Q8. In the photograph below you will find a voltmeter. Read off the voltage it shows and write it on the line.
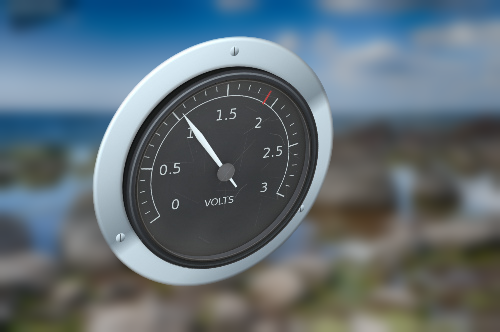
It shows 1.05 V
